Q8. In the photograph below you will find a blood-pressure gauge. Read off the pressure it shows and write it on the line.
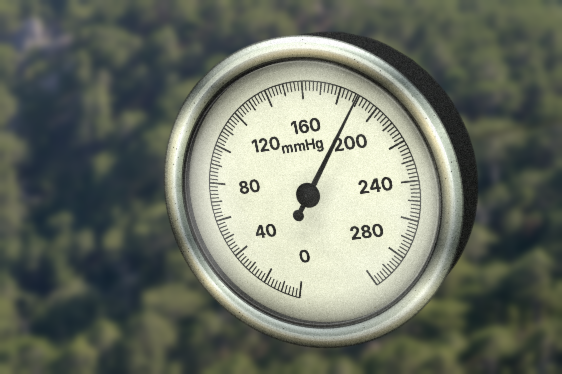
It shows 190 mmHg
